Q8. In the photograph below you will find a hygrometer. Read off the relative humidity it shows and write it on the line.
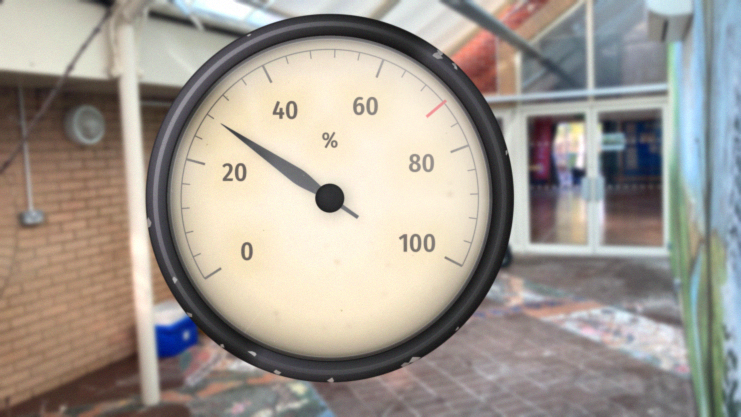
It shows 28 %
